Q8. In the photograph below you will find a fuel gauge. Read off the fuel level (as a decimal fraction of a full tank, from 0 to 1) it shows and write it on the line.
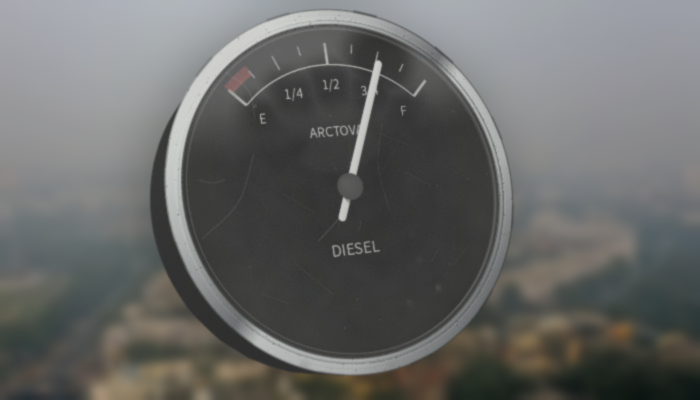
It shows 0.75
